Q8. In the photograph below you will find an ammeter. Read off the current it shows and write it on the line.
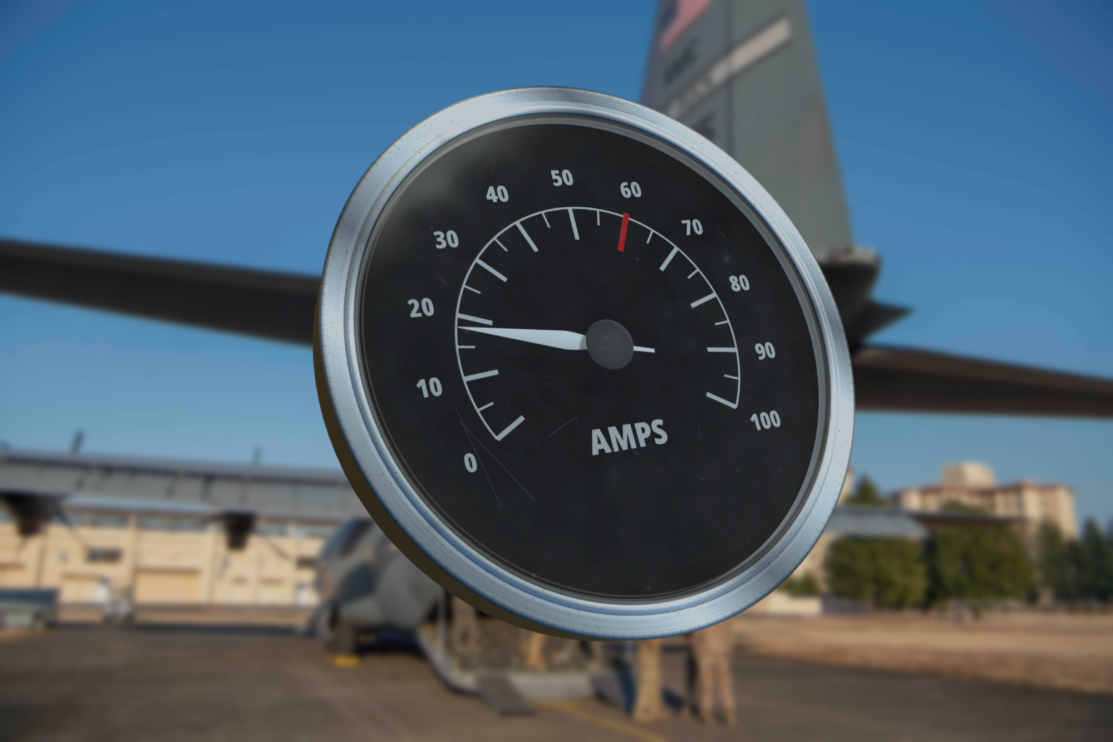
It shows 17.5 A
